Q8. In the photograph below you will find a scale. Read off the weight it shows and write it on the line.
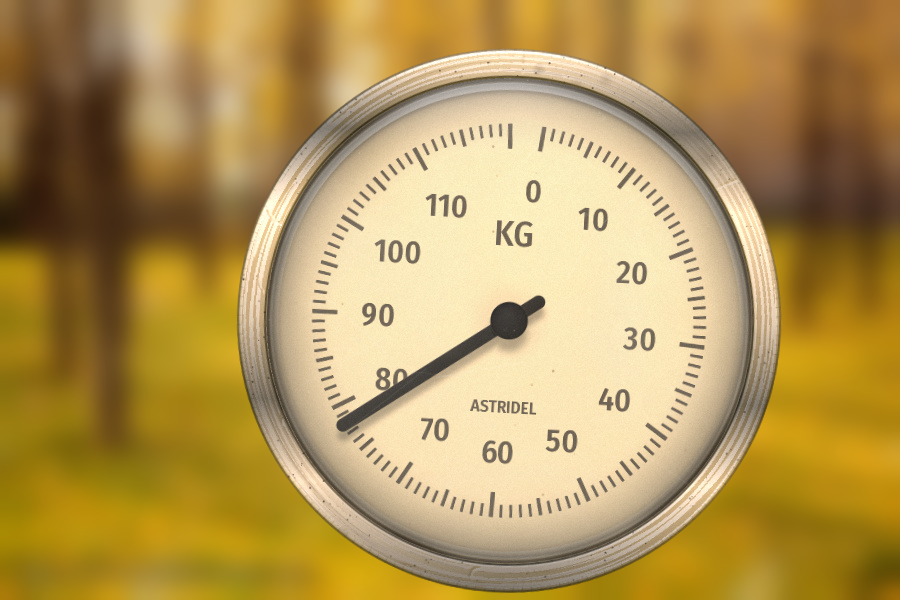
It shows 78 kg
